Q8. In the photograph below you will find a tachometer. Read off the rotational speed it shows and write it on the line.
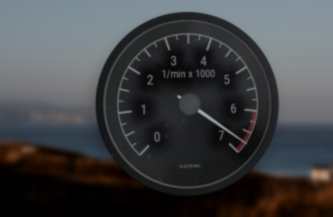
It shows 6750 rpm
